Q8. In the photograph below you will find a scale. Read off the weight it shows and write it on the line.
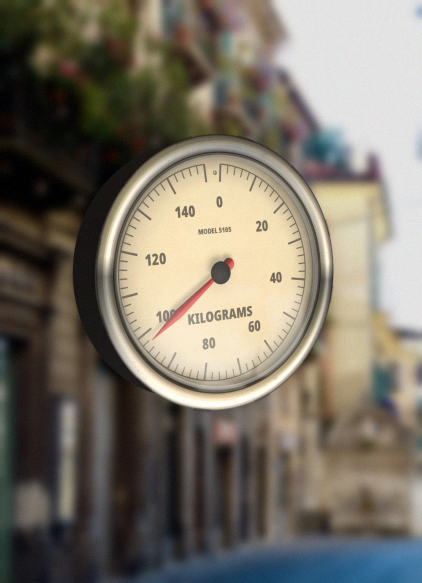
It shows 98 kg
